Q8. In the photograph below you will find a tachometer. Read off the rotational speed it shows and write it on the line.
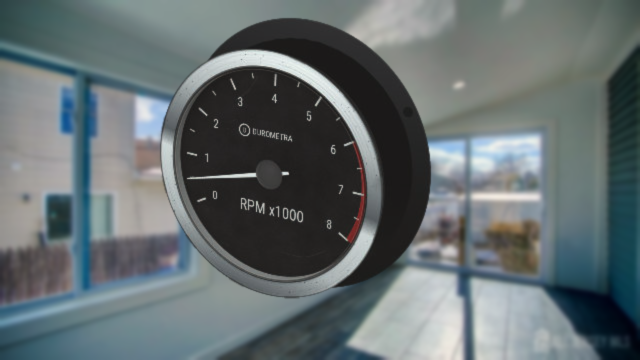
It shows 500 rpm
